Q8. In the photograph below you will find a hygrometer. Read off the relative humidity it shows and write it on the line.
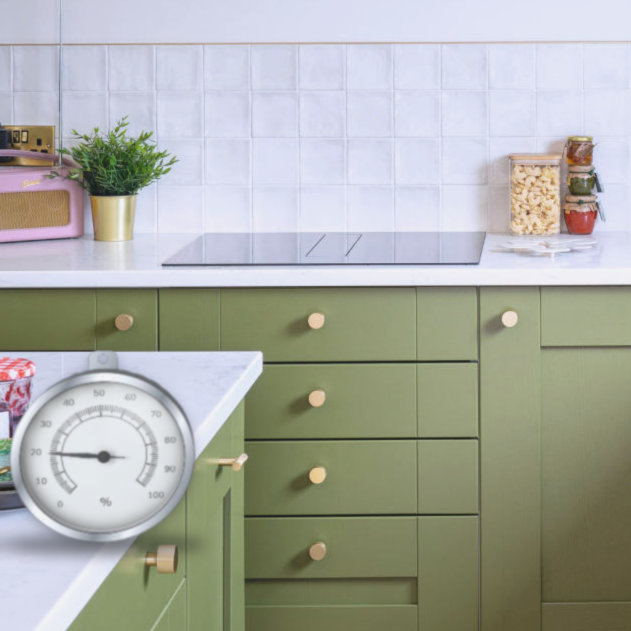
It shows 20 %
